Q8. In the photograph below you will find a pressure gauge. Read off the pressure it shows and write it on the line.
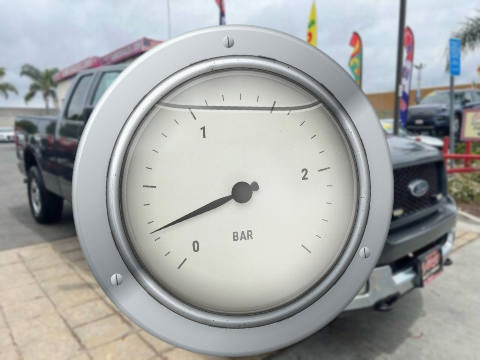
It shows 0.25 bar
